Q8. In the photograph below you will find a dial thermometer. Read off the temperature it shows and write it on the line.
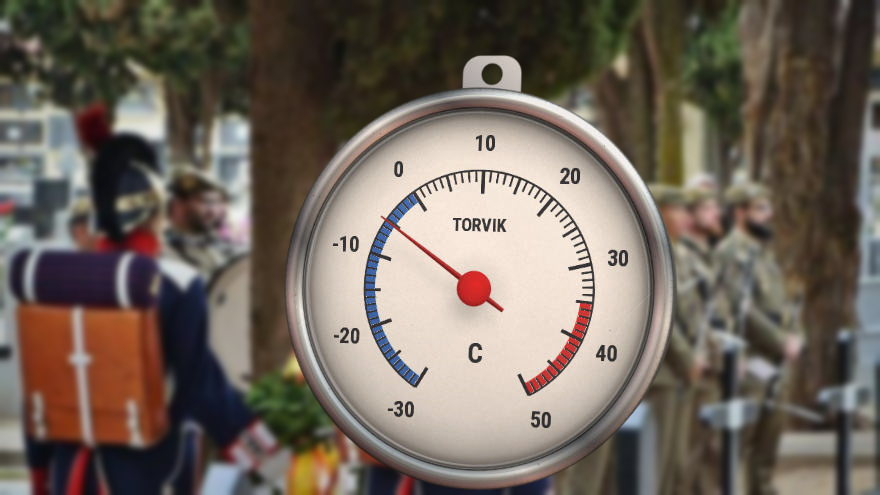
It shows -5 °C
